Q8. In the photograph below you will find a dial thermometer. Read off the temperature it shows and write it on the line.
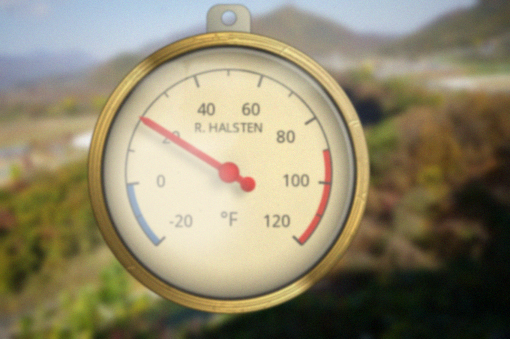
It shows 20 °F
